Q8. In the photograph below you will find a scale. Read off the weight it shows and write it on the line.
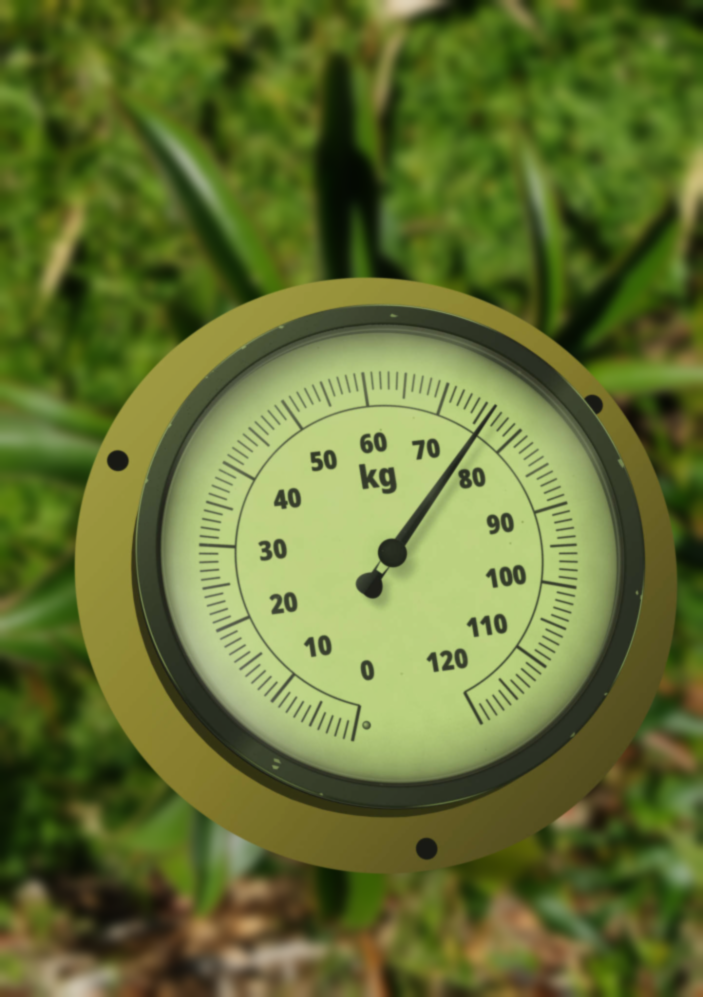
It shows 76 kg
